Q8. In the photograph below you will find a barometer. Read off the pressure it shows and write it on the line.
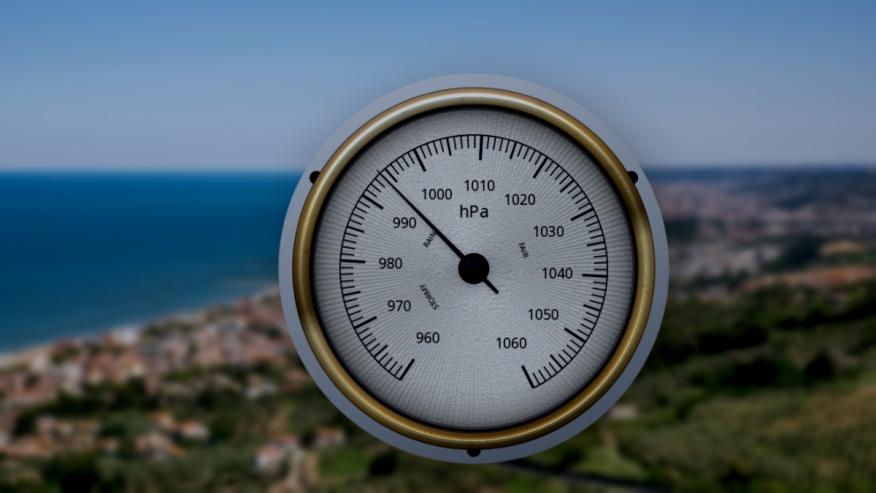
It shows 994 hPa
